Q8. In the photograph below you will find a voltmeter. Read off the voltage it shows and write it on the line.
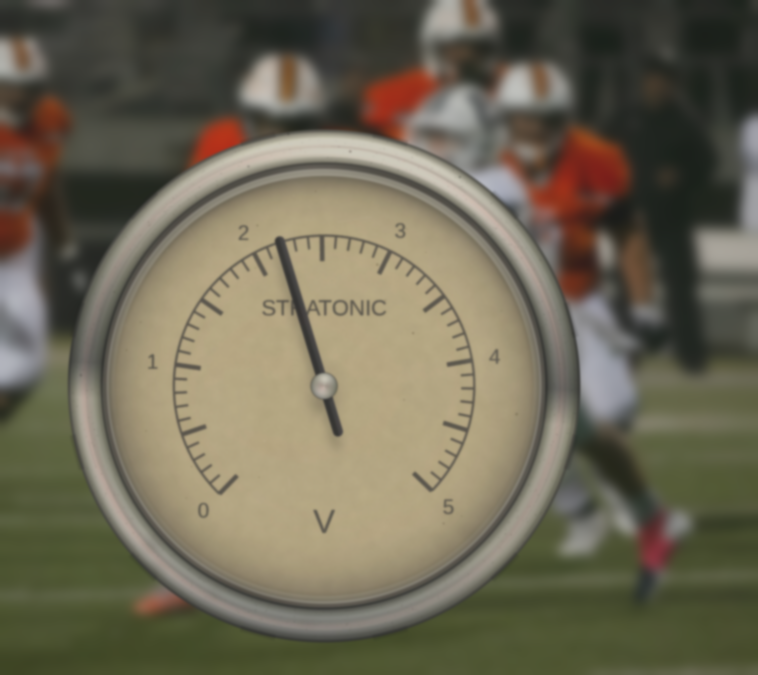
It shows 2.2 V
